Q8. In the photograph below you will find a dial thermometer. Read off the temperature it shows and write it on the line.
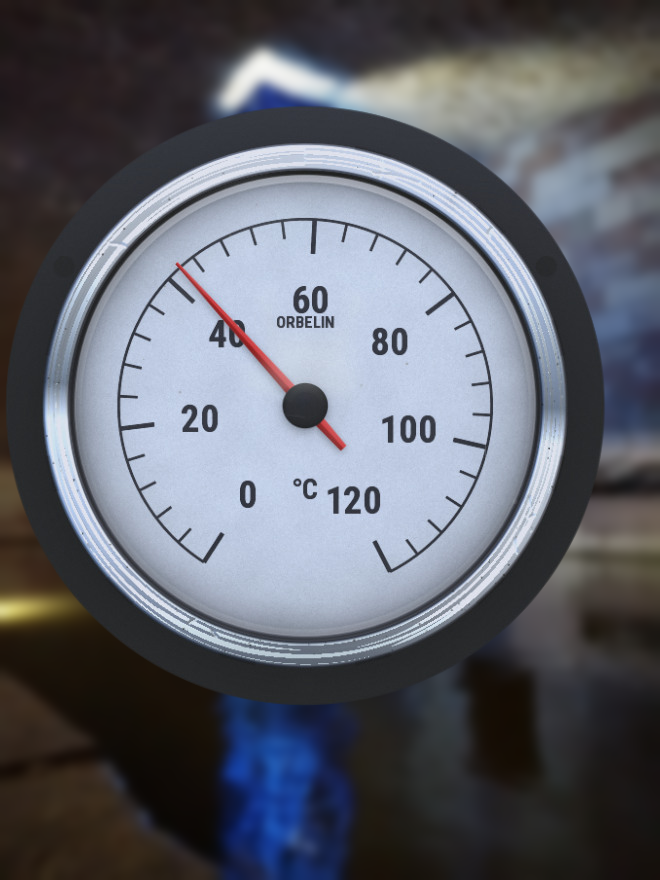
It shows 42 °C
